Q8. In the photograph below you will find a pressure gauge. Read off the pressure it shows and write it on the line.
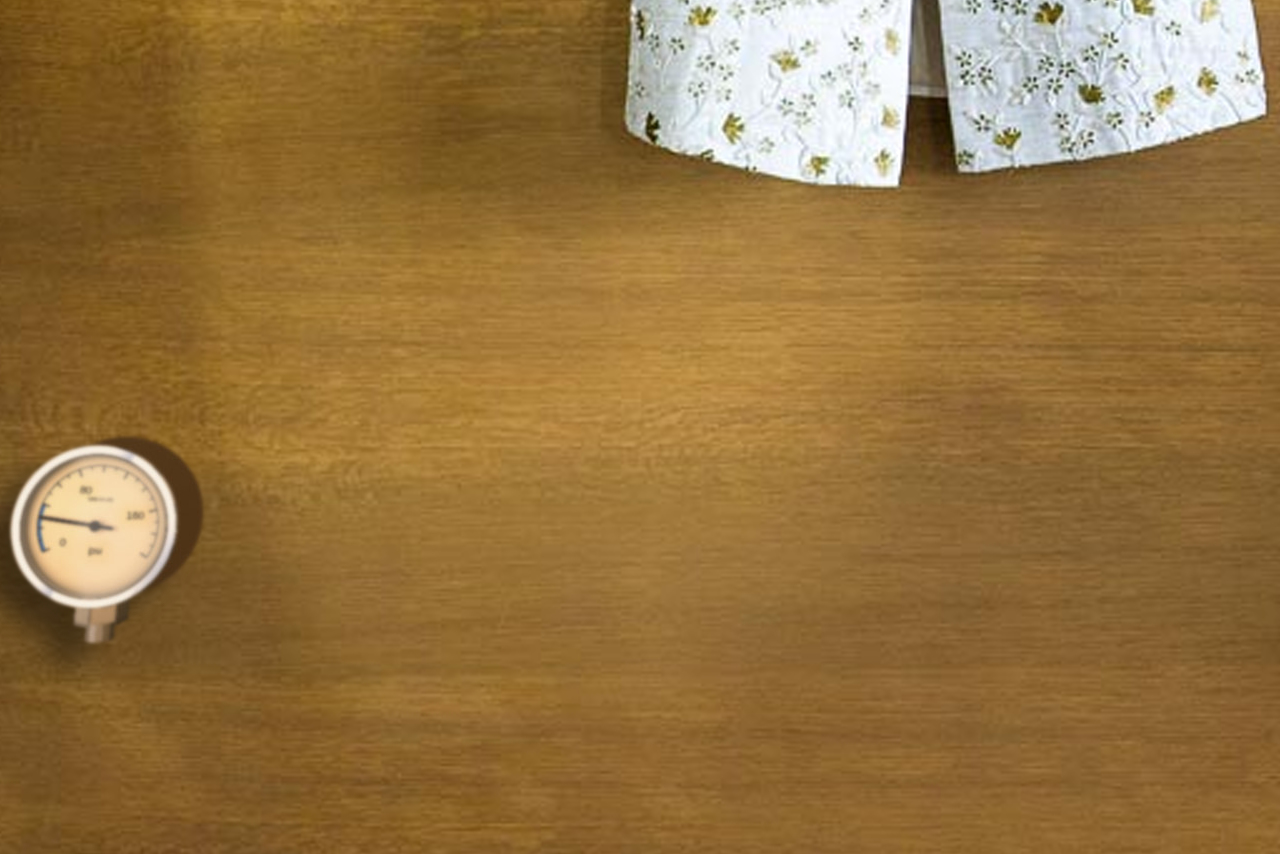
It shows 30 psi
